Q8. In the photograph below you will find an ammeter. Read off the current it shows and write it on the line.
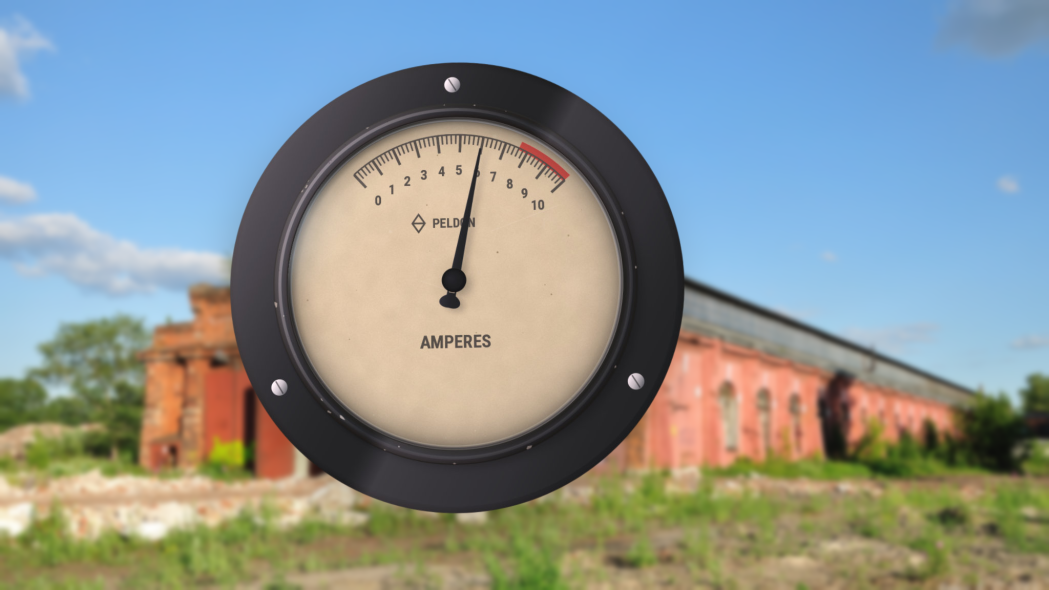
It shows 6 A
